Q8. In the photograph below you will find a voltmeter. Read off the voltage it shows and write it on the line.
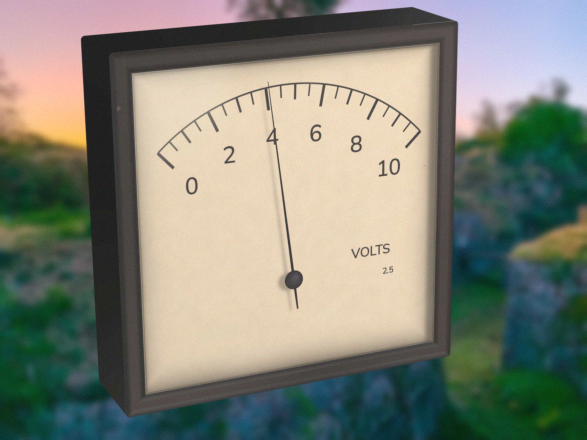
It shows 4 V
